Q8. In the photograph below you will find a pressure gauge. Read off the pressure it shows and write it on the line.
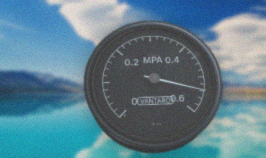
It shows 0.54 MPa
